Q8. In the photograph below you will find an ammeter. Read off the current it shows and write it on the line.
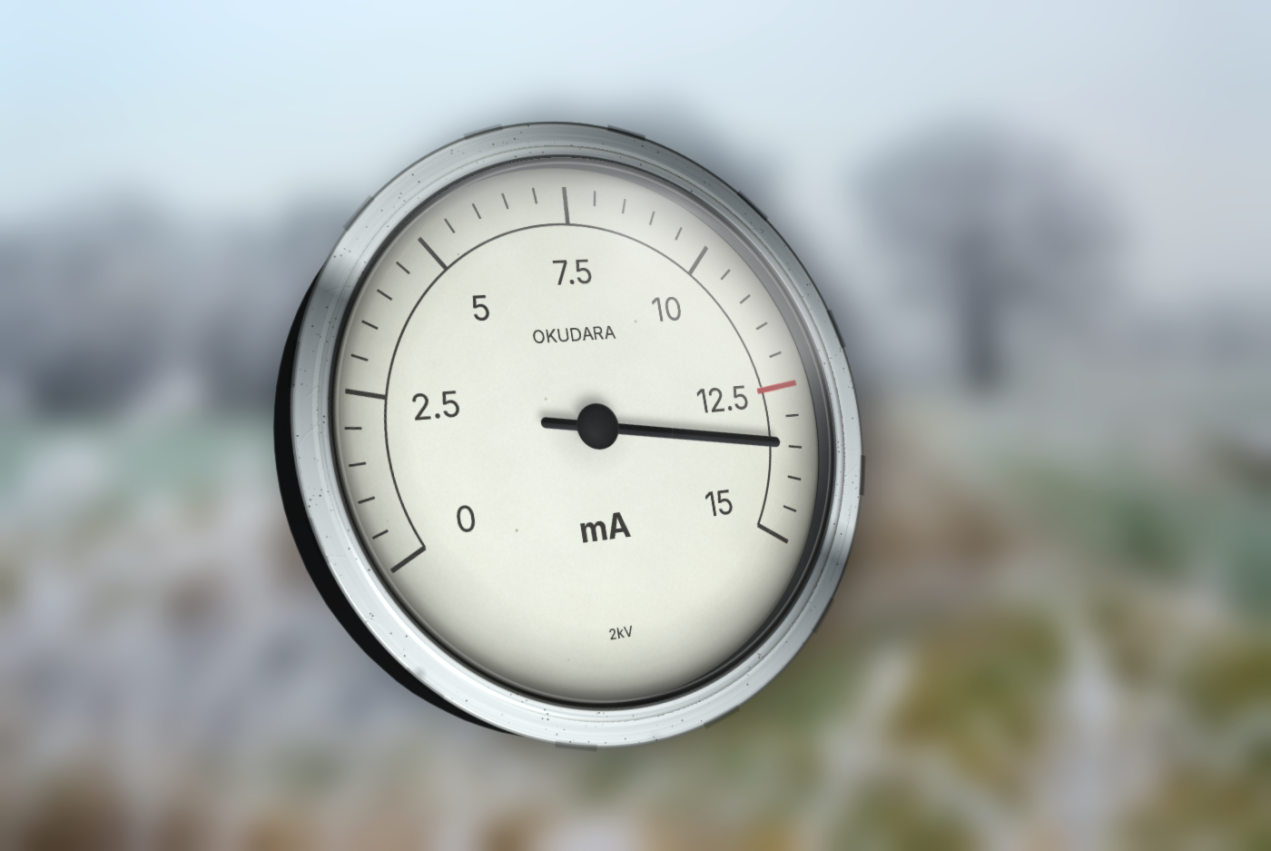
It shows 13.5 mA
